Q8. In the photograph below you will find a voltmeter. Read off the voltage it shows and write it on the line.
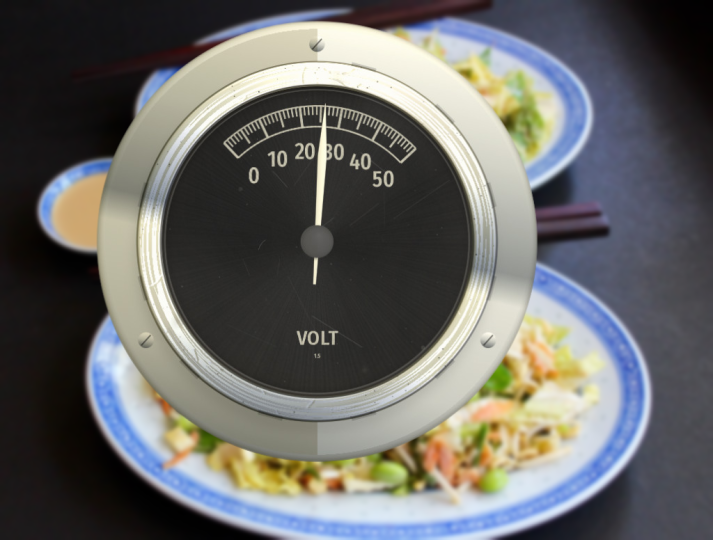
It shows 26 V
